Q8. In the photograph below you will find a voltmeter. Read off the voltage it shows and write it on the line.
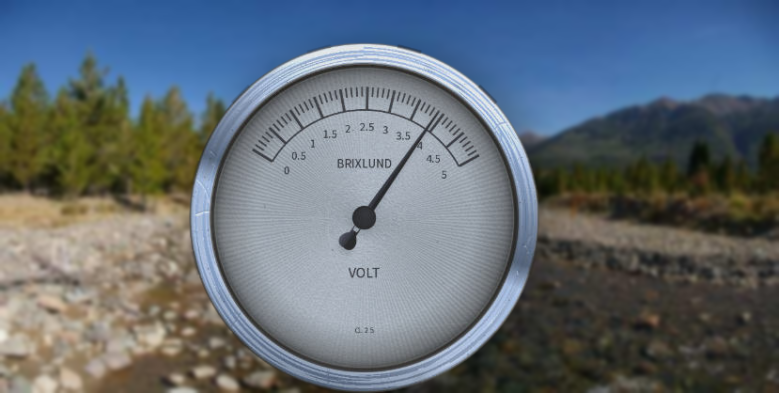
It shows 3.9 V
